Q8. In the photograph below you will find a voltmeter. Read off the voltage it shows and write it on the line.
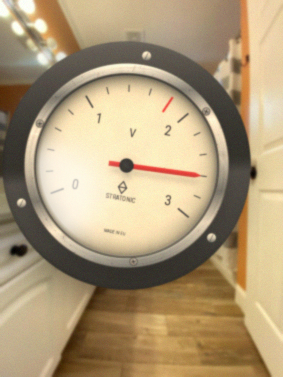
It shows 2.6 V
